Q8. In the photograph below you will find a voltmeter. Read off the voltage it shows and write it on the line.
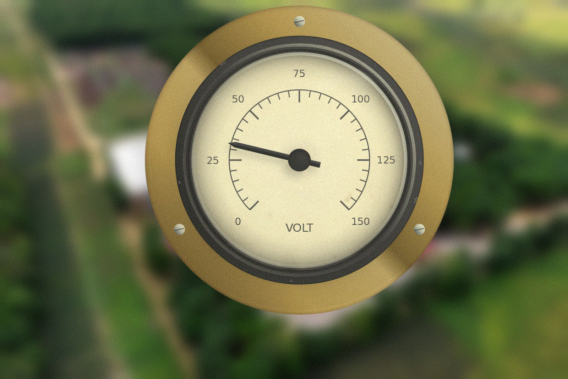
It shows 32.5 V
